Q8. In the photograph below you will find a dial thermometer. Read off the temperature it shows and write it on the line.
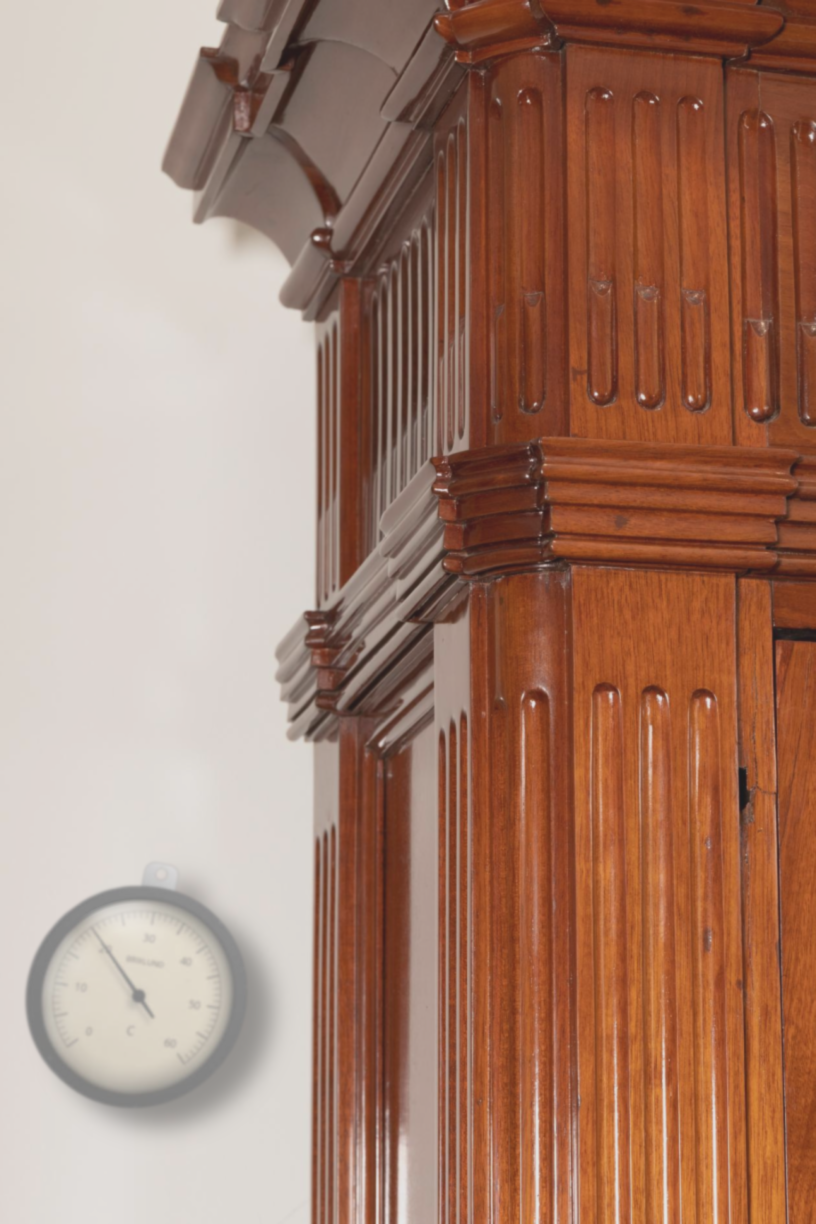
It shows 20 °C
